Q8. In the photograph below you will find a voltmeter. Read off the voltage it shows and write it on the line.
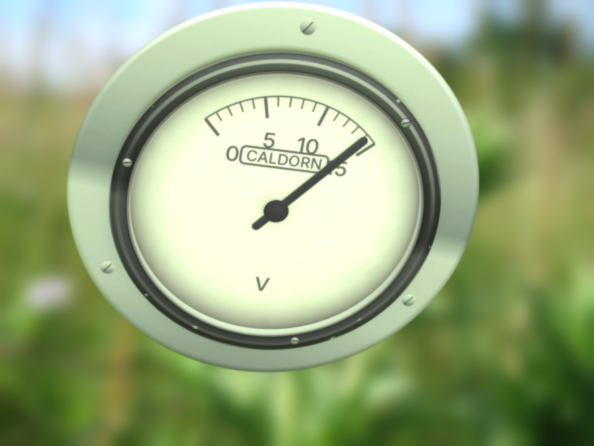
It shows 14 V
